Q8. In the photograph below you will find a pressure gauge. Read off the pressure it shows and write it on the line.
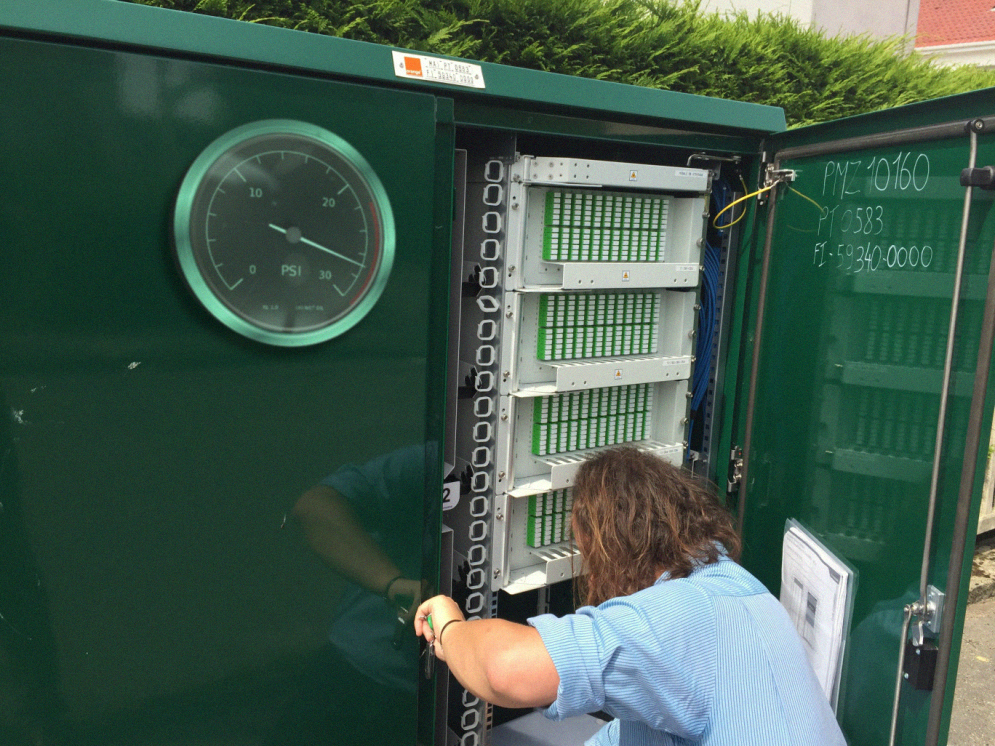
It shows 27 psi
